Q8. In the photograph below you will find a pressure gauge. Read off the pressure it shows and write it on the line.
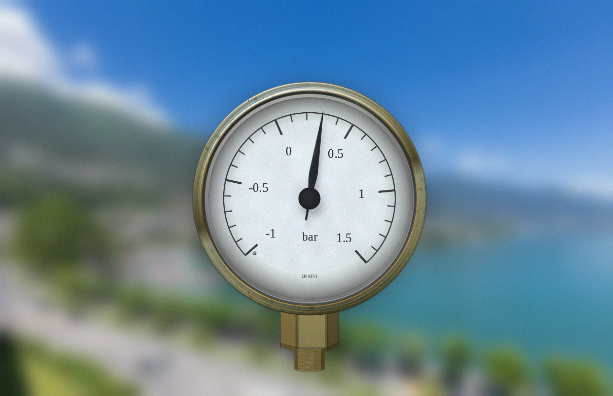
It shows 0.3 bar
